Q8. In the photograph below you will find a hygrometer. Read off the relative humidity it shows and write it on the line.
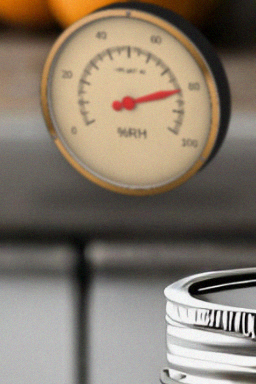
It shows 80 %
